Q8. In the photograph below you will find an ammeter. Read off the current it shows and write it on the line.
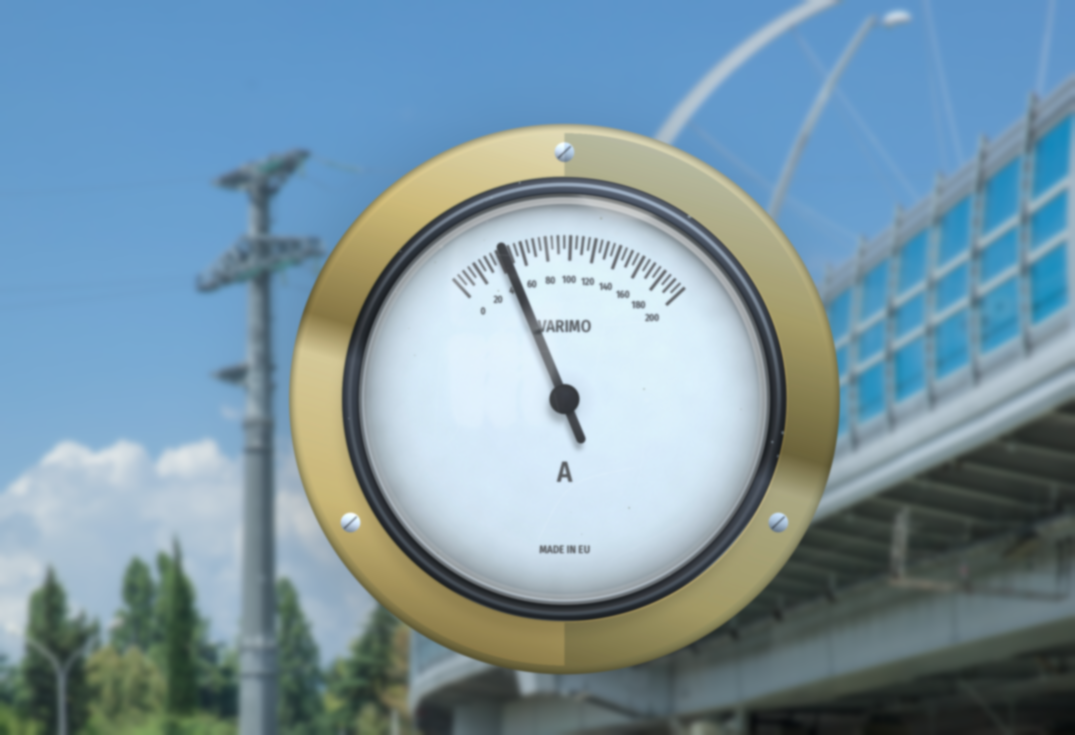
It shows 45 A
